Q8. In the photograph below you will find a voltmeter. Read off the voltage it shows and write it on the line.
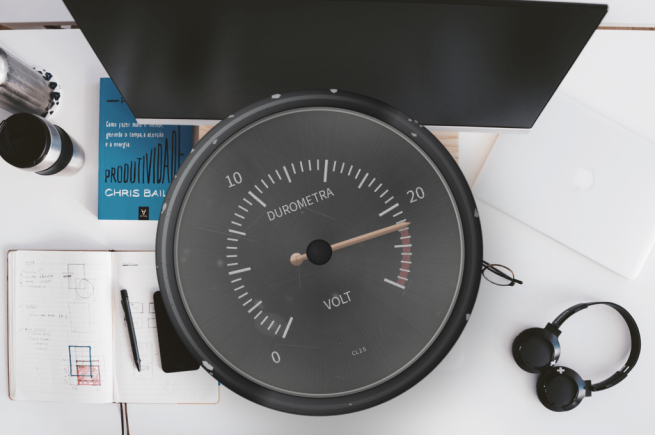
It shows 21.25 V
